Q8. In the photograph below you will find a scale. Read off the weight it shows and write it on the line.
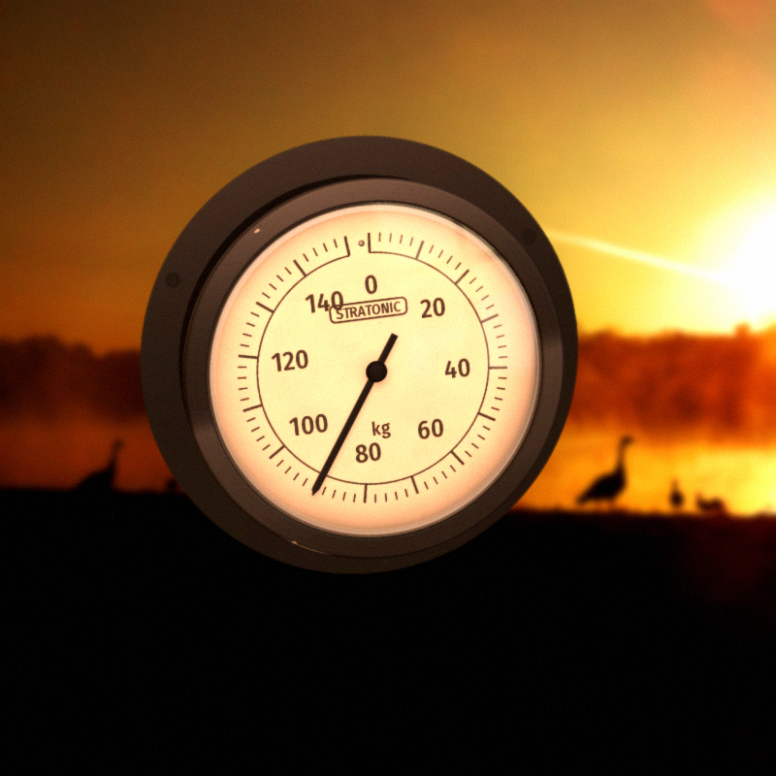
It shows 90 kg
